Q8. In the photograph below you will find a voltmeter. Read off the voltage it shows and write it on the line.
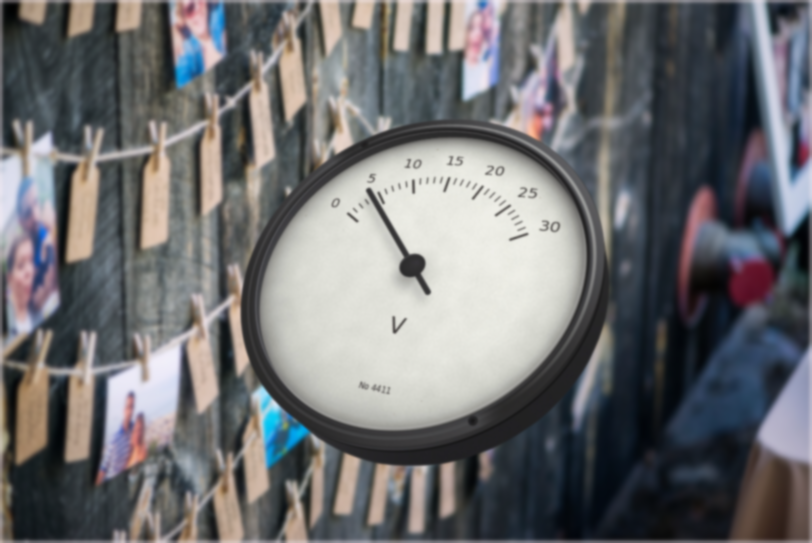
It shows 4 V
